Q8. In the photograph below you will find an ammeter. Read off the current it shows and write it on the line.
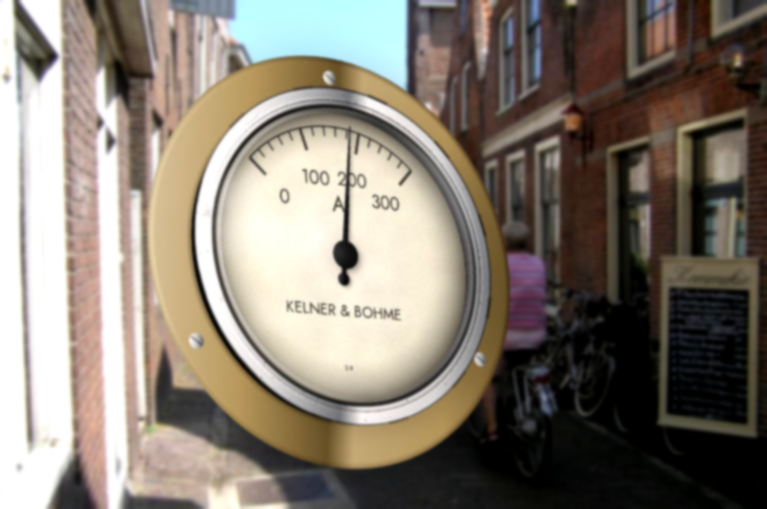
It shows 180 A
